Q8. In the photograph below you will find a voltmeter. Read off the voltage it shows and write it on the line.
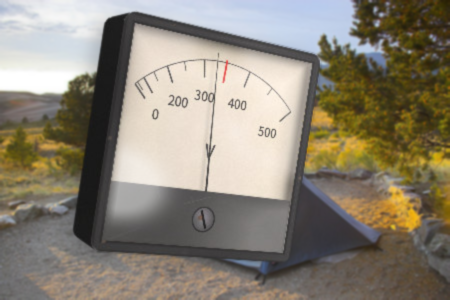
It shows 325 V
